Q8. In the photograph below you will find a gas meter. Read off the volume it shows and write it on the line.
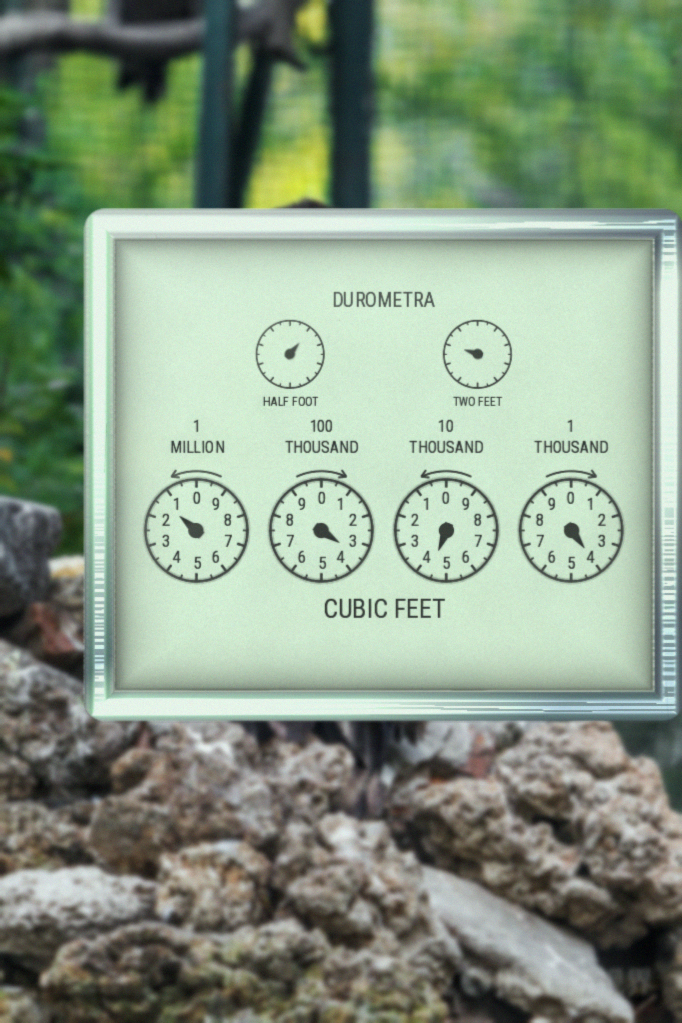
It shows 134400 ft³
